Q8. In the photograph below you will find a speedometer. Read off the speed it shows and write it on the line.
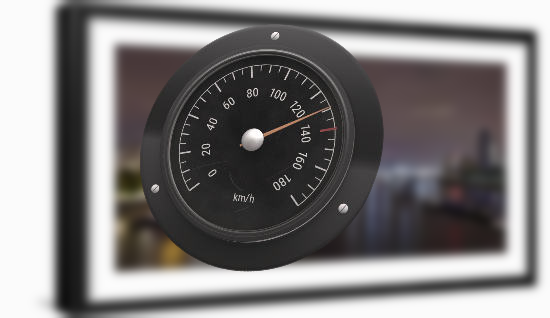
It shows 130 km/h
